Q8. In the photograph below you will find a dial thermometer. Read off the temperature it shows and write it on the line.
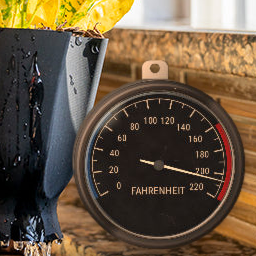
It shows 205 °F
